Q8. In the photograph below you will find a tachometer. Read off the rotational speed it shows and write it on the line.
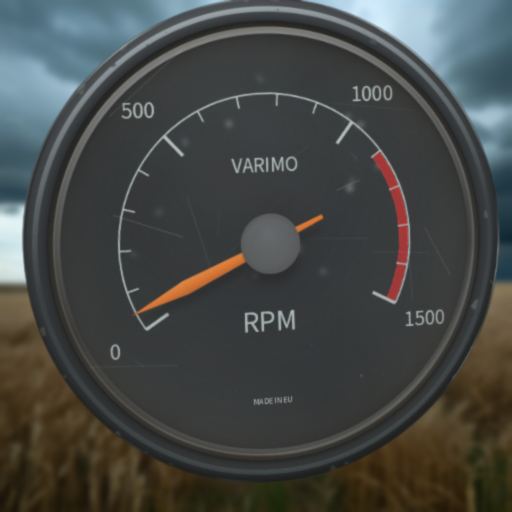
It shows 50 rpm
